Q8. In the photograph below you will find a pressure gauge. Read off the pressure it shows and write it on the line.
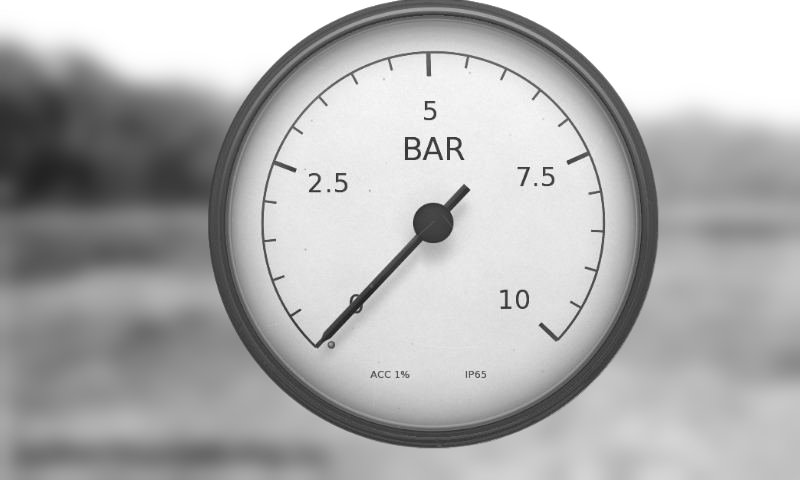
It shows 0 bar
